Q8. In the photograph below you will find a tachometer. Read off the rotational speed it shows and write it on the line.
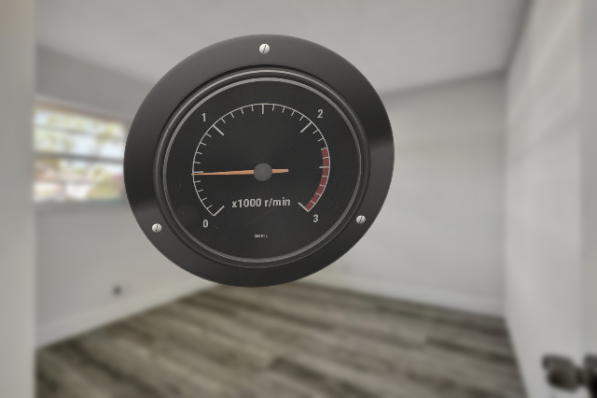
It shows 500 rpm
